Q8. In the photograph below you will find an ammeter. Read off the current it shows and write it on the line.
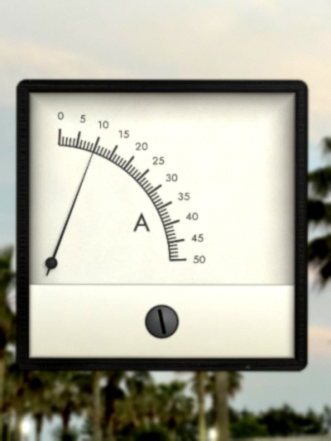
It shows 10 A
